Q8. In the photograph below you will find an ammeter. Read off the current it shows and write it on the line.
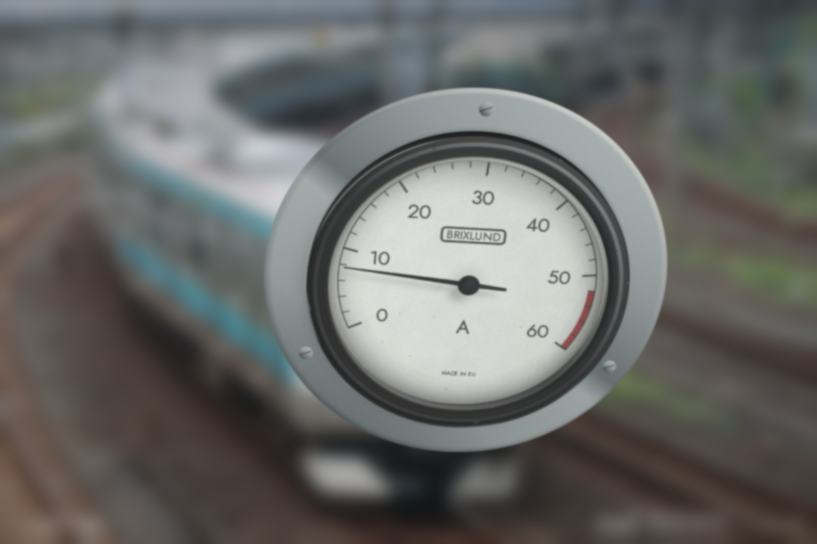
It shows 8 A
